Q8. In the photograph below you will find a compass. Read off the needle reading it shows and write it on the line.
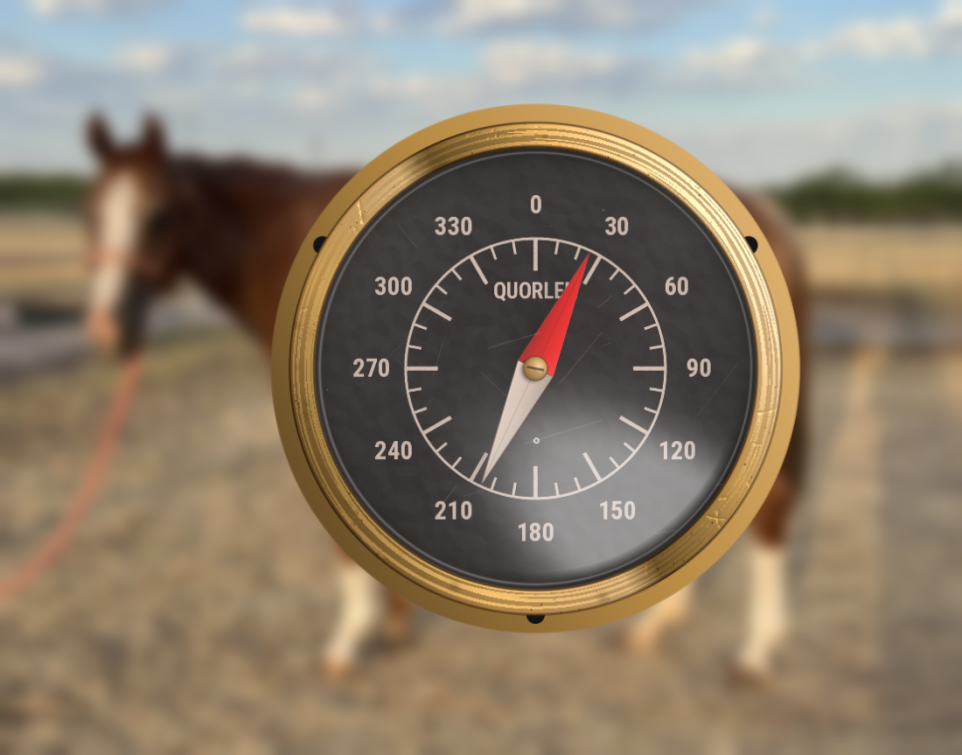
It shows 25 °
